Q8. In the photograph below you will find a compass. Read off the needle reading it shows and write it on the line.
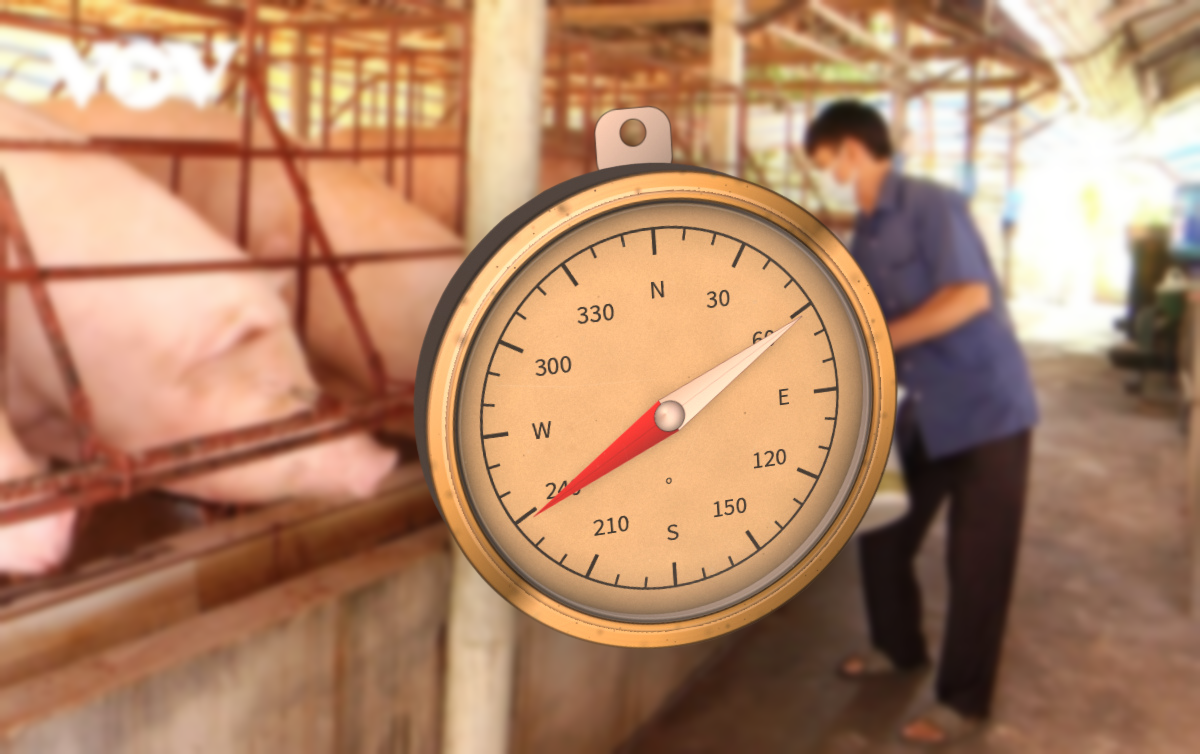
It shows 240 °
